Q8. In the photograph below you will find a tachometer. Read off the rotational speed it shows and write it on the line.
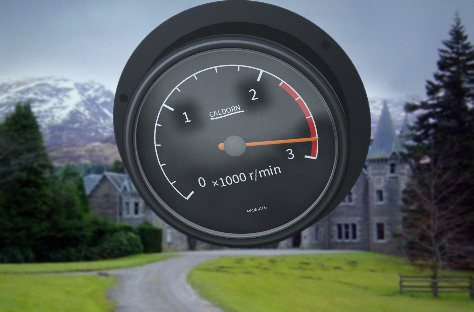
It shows 2800 rpm
